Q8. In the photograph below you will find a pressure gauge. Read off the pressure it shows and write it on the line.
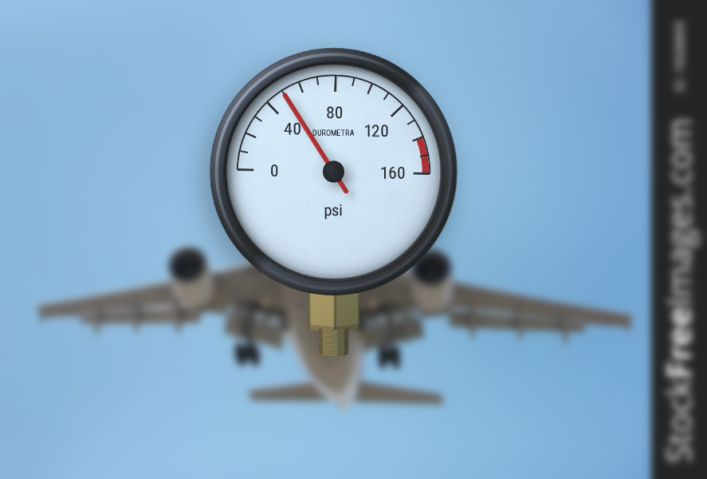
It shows 50 psi
